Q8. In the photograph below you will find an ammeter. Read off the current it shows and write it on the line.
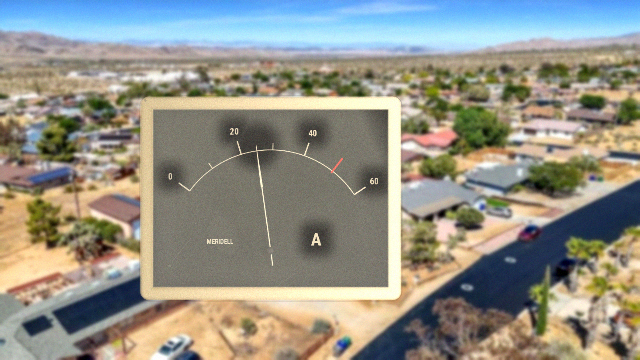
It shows 25 A
